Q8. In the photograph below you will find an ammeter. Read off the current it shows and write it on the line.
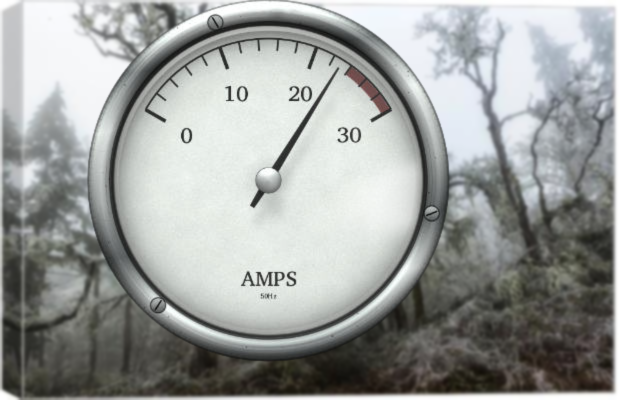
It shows 23 A
